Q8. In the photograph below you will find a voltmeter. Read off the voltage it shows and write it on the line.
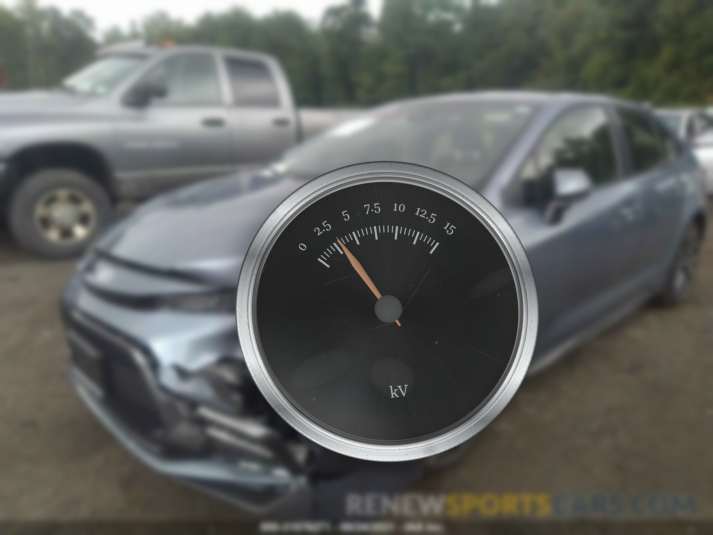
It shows 3 kV
